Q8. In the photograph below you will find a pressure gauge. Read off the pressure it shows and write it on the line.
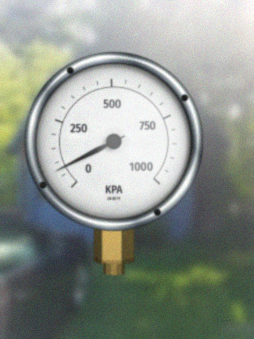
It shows 75 kPa
